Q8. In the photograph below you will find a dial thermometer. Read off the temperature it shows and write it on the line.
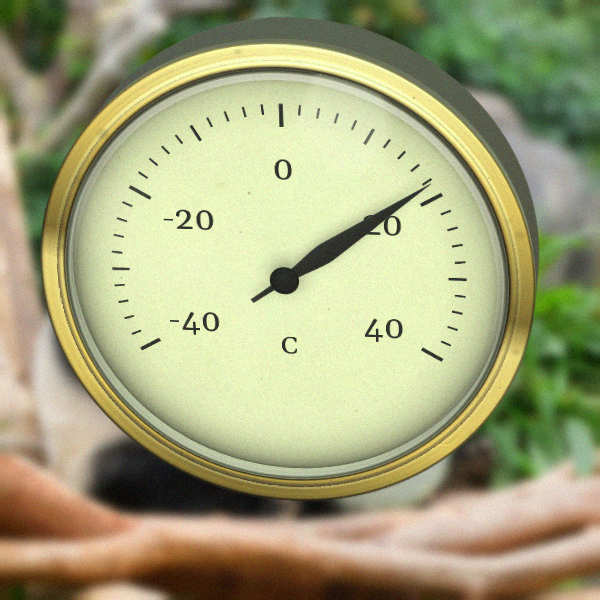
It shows 18 °C
